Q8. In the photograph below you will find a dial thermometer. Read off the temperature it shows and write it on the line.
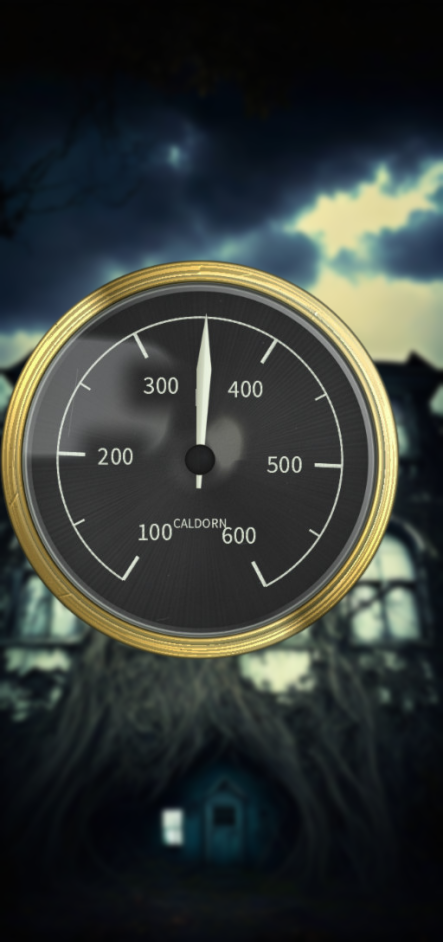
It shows 350 °F
